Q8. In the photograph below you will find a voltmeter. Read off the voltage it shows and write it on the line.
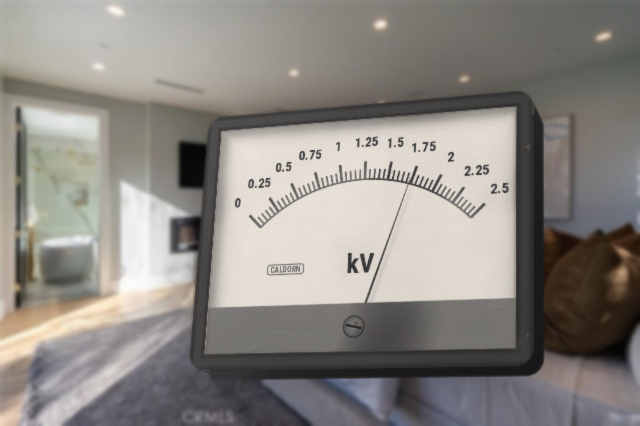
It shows 1.75 kV
